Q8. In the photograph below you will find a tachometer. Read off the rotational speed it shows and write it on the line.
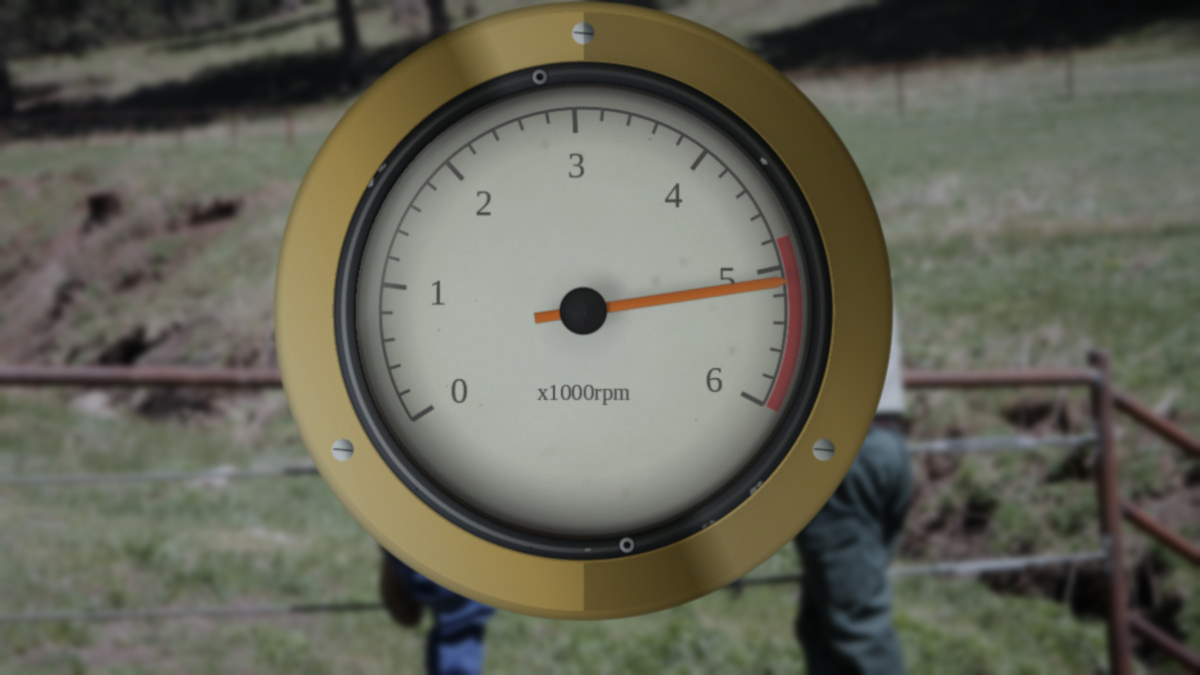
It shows 5100 rpm
